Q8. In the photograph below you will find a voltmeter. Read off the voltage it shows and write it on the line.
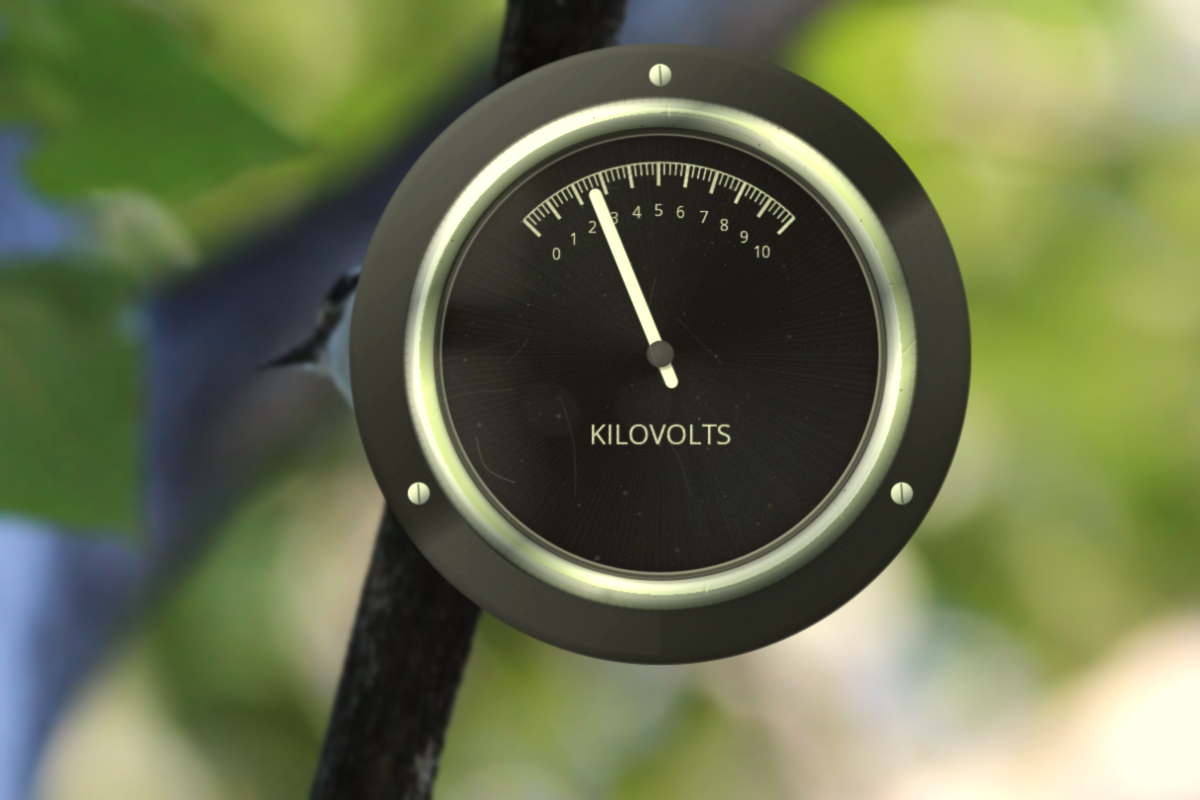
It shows 2.6 kV
